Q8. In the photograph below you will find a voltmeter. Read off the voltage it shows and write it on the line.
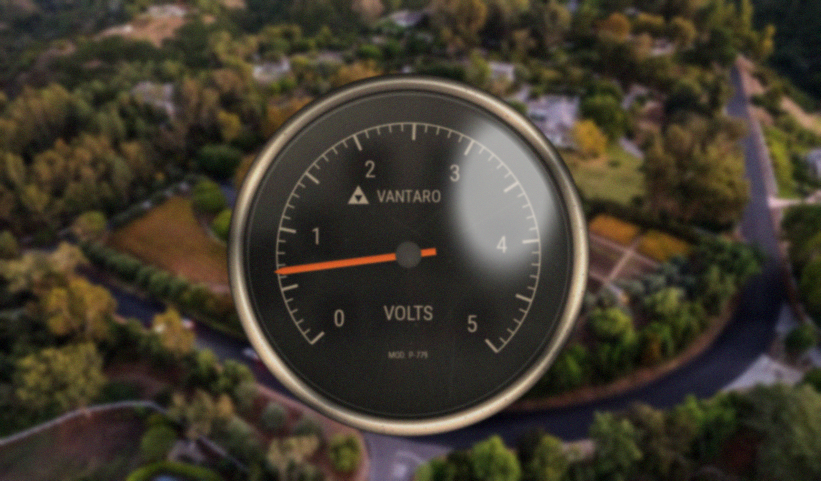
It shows 0.65 V
